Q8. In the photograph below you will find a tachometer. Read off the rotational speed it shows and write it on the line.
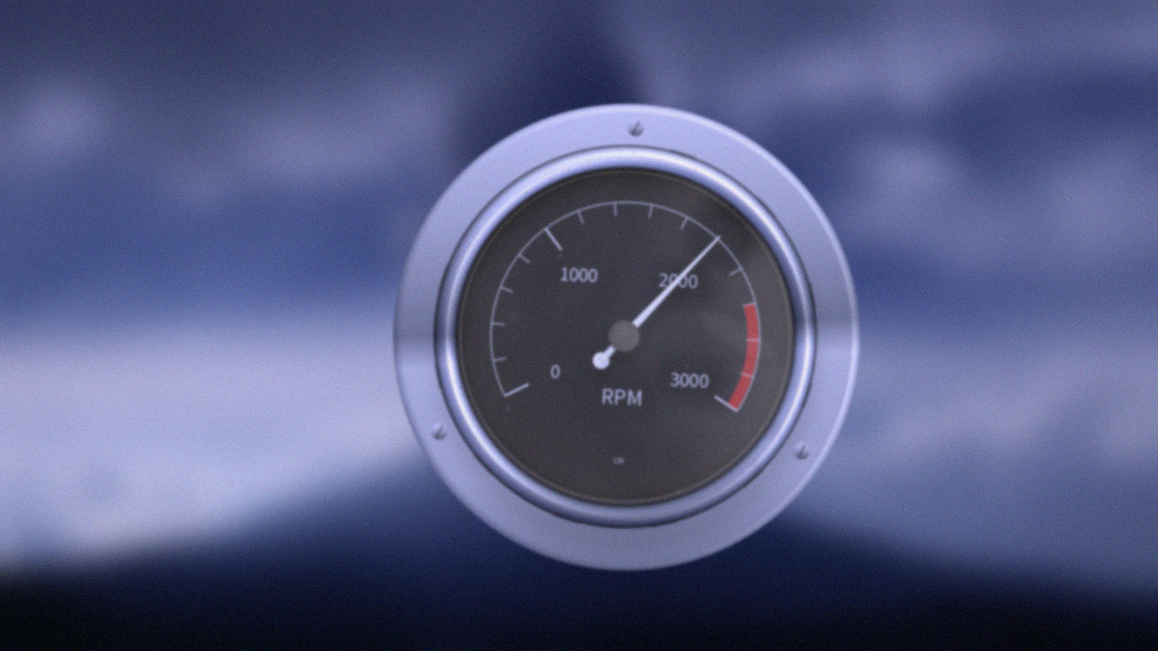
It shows 2000 rpm
